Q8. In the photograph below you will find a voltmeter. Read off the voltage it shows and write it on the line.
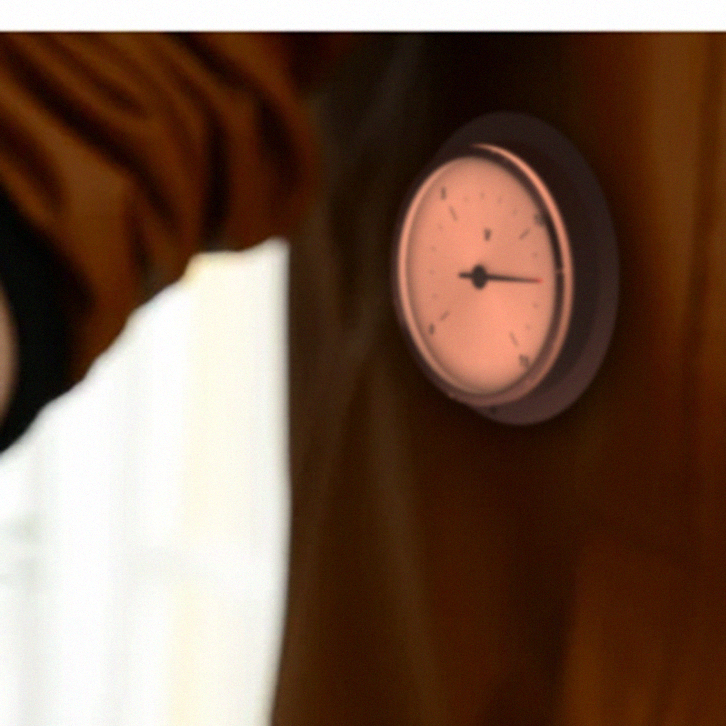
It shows 12 V
